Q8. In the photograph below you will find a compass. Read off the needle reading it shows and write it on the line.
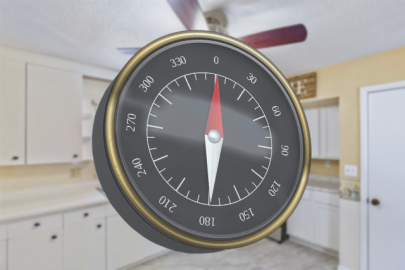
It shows 0 °
